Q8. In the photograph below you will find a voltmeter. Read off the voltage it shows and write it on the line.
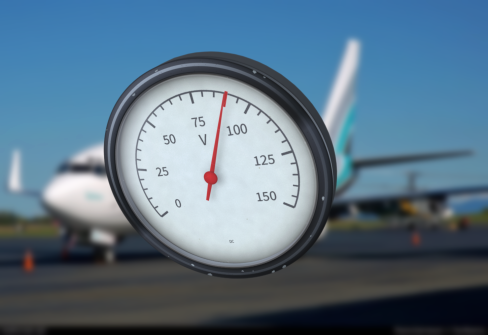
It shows 90 V
